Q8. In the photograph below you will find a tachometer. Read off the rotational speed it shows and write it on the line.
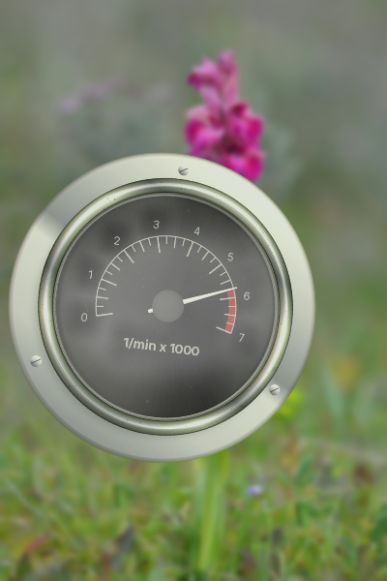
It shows 5750 rpm
